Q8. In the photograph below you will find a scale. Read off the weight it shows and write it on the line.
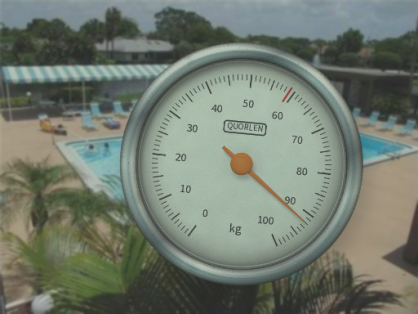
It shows 92 kg
